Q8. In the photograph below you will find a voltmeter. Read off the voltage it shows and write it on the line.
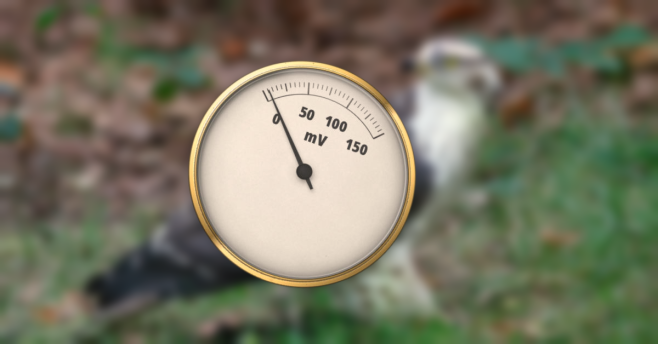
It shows 5 mV
